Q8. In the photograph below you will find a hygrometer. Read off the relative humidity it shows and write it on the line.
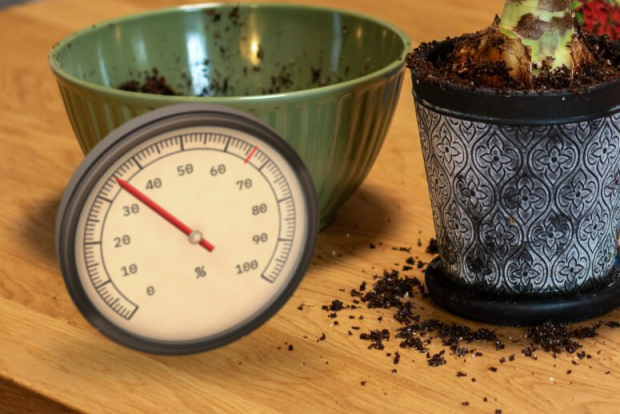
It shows 35 %
